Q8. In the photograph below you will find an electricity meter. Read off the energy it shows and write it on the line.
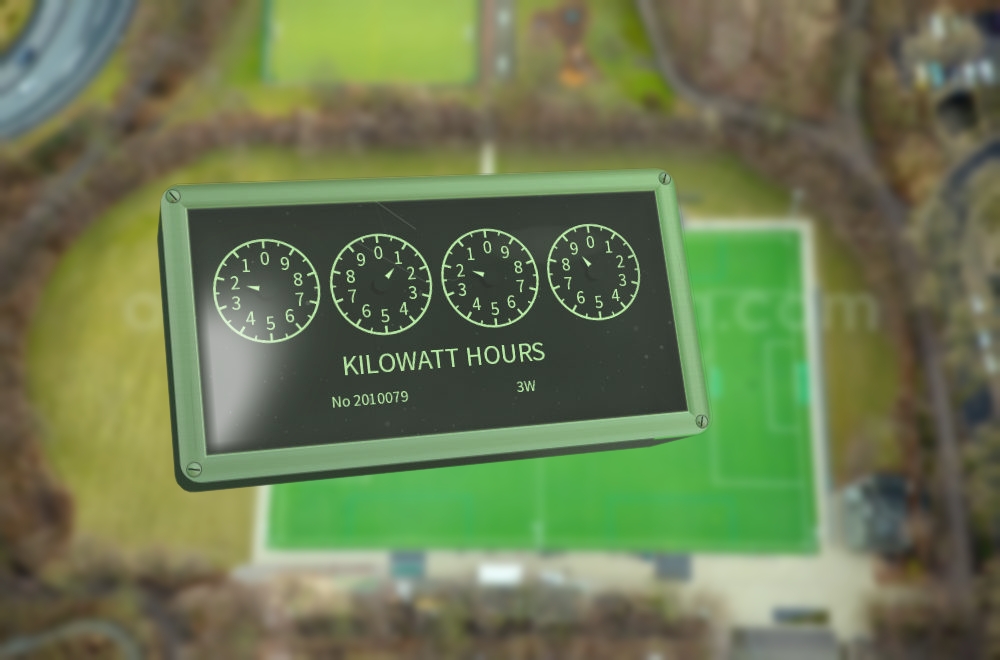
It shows 2119 kWh
